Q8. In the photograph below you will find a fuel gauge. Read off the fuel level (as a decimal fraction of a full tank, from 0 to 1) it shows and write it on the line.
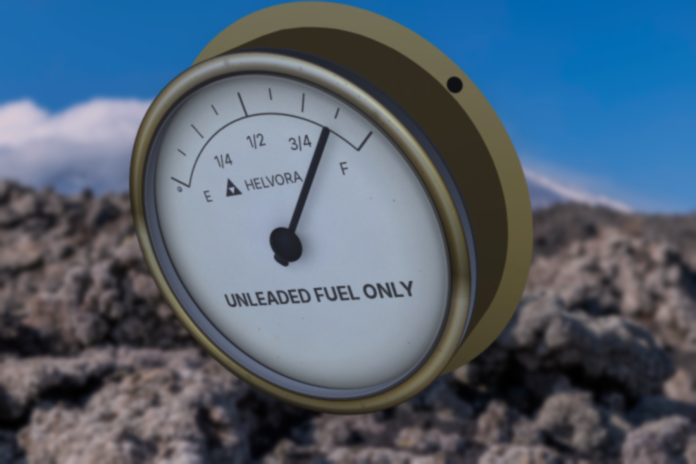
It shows 0.875
